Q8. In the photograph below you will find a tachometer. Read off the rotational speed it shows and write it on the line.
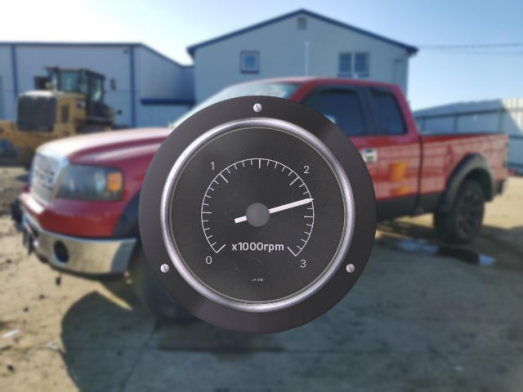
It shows 2300 rpm
